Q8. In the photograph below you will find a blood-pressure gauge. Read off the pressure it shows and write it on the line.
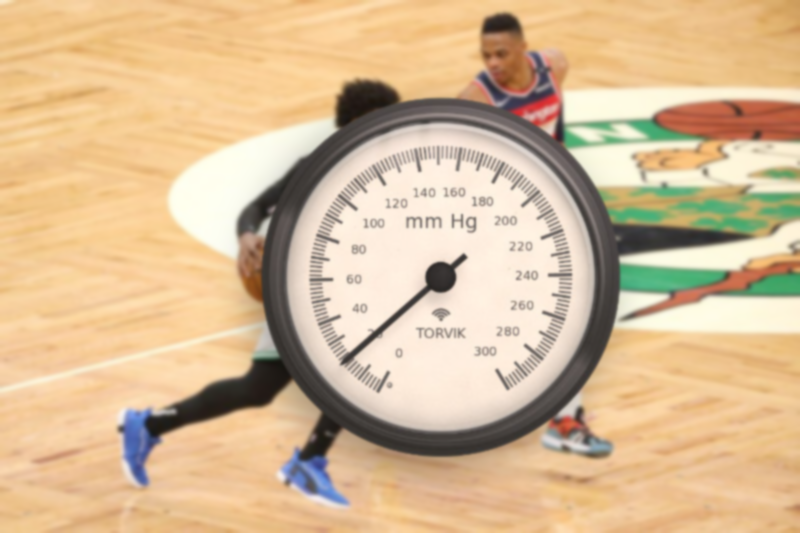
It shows 20 mmHg
